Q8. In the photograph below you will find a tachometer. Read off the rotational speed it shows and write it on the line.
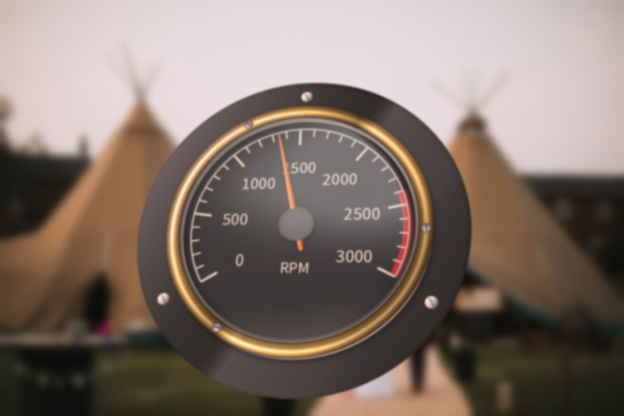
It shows 1350 rpm
